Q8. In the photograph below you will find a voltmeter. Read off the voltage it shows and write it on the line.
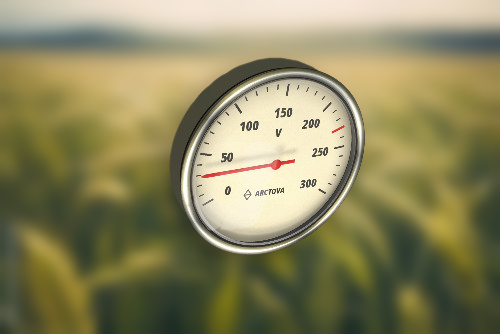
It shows 30 V
